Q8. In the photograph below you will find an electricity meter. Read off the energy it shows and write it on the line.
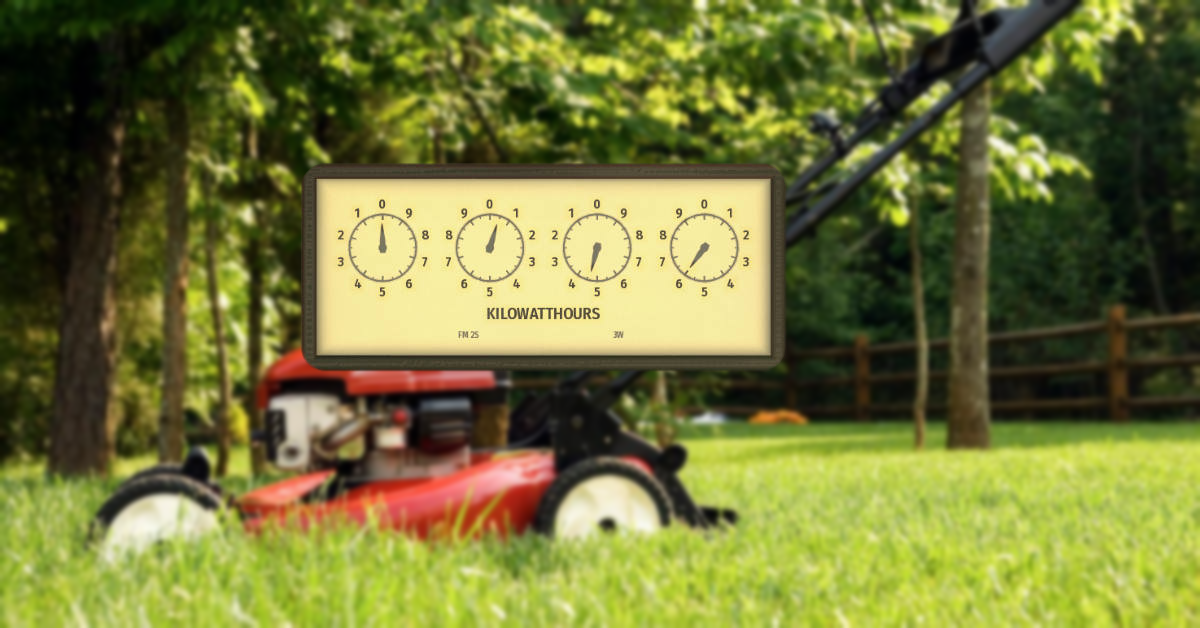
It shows 46 kWh
